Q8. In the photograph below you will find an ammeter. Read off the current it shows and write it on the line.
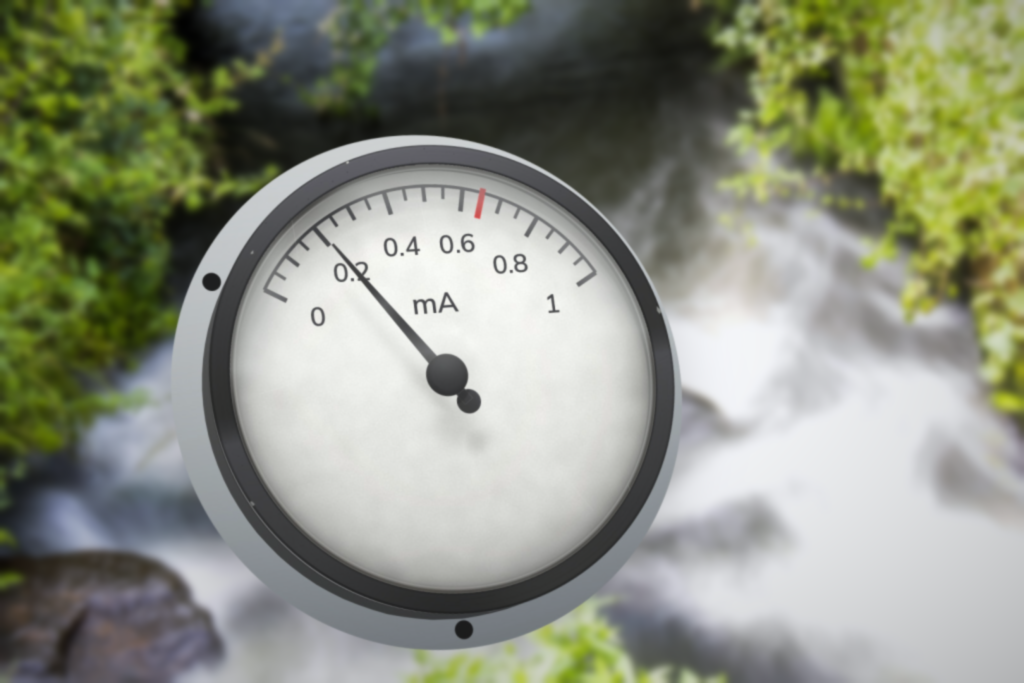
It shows 0.2 mA
